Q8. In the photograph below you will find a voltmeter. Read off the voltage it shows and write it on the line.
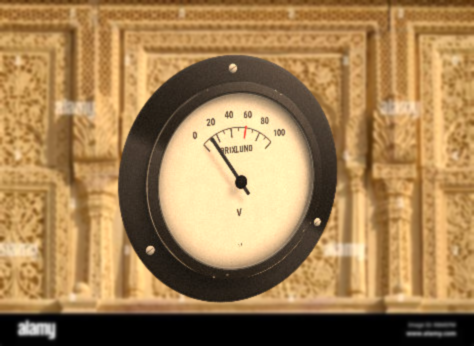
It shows 10 V
